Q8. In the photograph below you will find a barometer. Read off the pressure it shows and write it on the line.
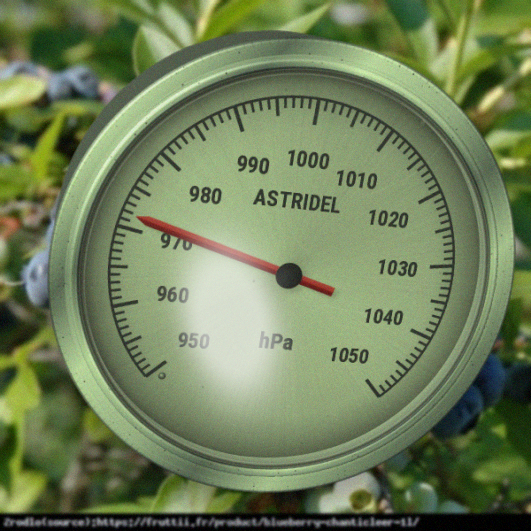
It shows 972 hPa
